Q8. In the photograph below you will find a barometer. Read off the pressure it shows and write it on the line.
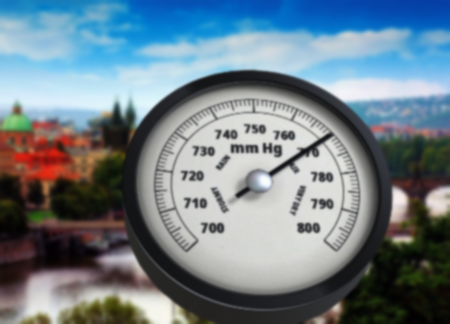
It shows 770 mmHg
